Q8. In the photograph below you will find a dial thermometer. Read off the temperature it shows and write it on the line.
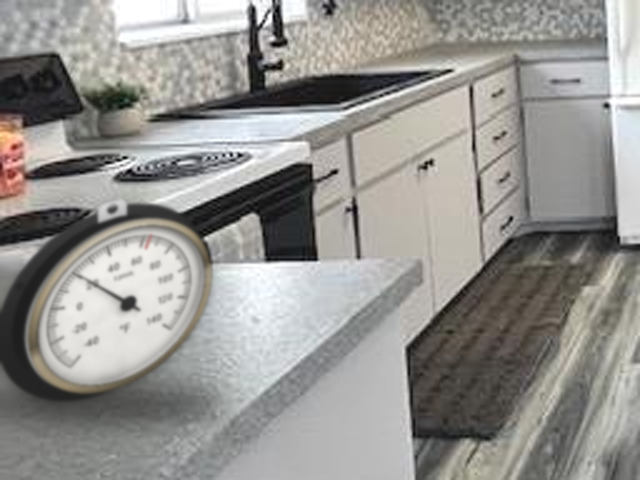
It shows 20 °F
